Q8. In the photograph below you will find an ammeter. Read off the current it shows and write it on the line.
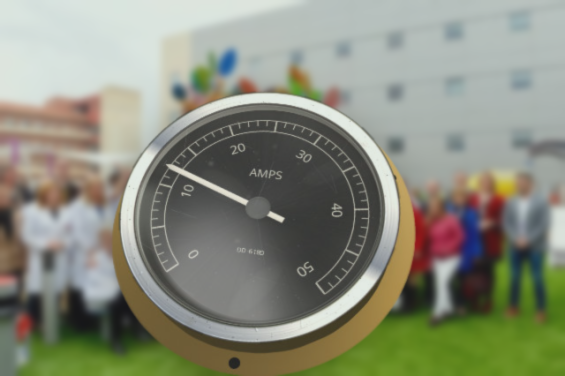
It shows 12 A
